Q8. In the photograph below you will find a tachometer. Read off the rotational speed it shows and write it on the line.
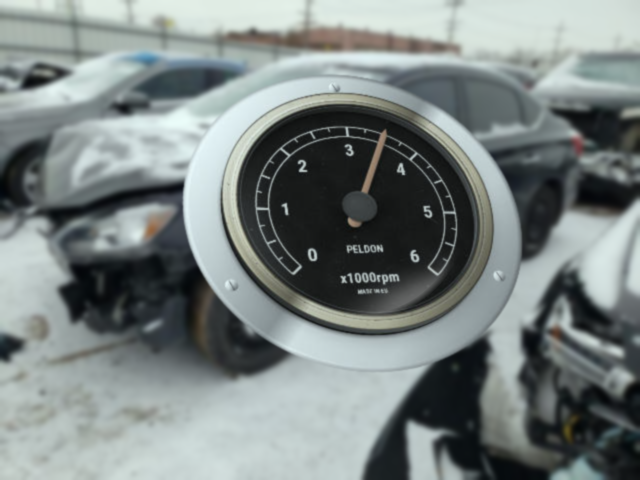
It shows 3500 rpm
